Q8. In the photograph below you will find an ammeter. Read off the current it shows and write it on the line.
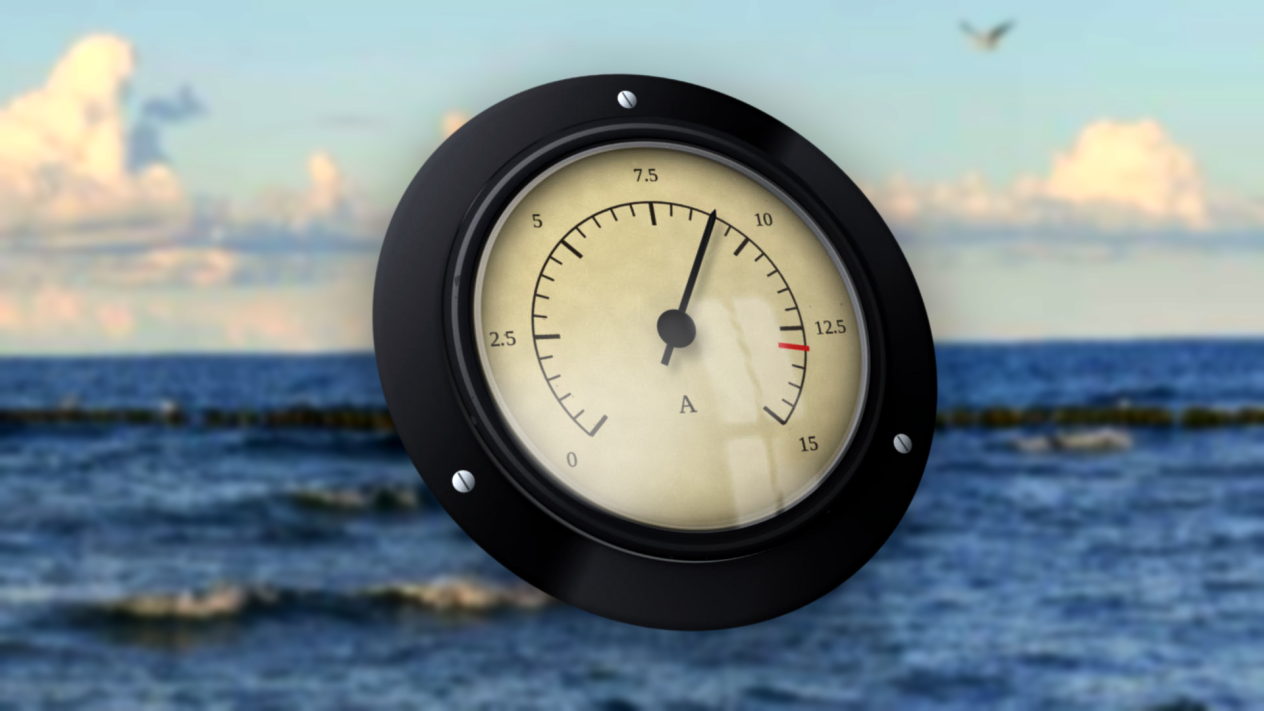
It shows 9 A
